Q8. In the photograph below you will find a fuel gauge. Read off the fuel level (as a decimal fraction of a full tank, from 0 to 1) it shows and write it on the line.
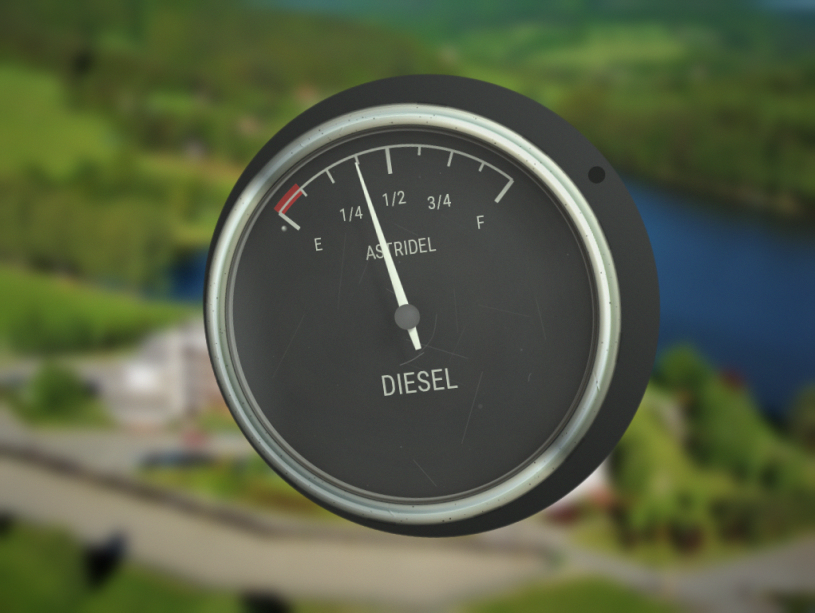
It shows 0.375
